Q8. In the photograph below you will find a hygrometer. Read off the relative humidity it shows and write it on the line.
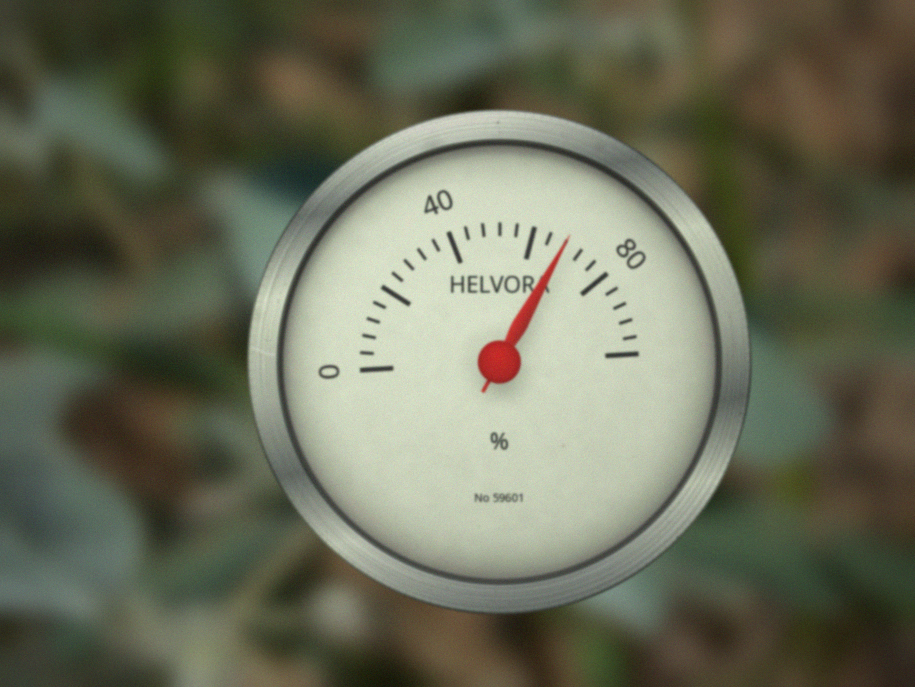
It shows 68 %
